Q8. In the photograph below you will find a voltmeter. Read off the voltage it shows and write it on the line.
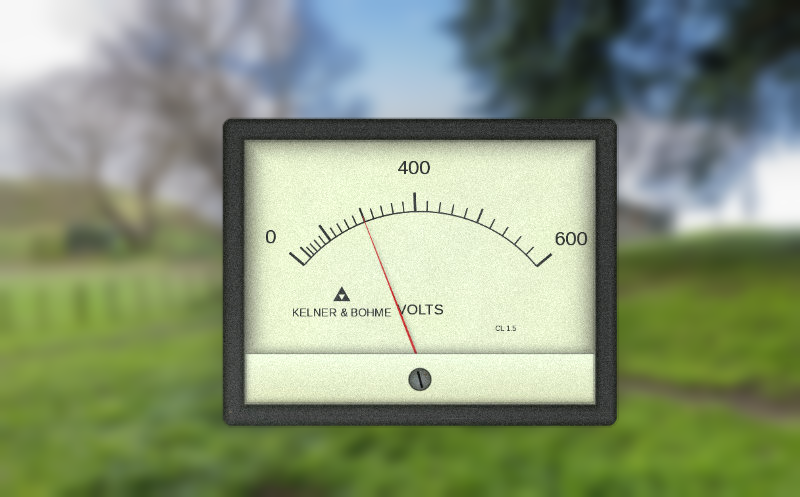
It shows 300 V
